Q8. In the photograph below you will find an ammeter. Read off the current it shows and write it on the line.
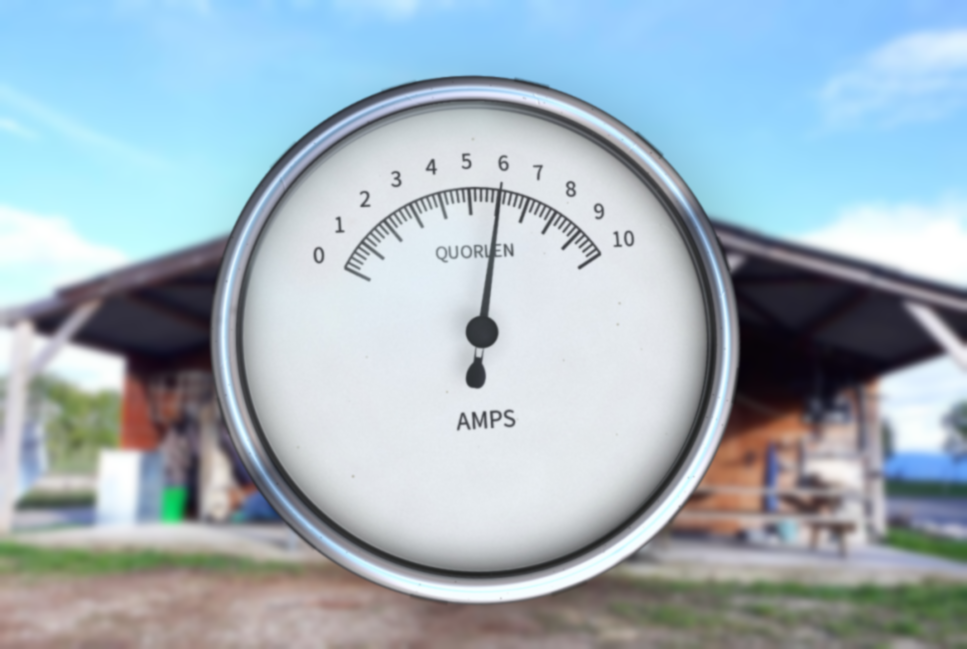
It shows 6 A
